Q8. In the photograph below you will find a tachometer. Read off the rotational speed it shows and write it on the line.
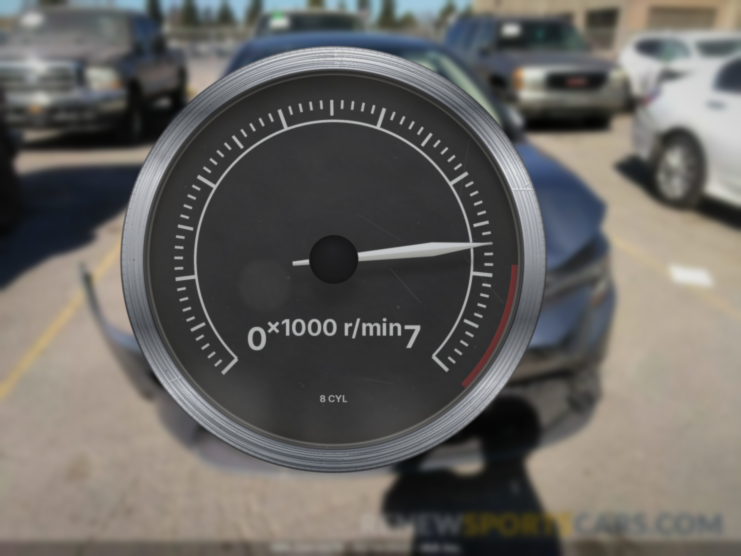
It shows 5700 rpm
